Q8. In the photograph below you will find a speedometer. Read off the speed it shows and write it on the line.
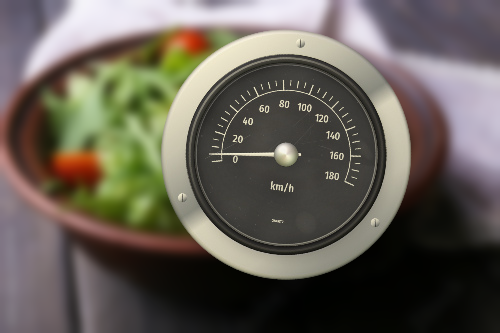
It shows 5 km/h
